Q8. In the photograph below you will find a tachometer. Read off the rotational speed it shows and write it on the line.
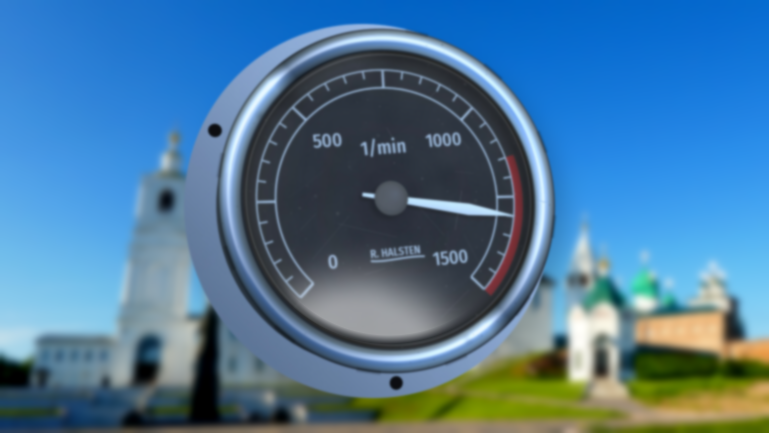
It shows 1300 rpm
